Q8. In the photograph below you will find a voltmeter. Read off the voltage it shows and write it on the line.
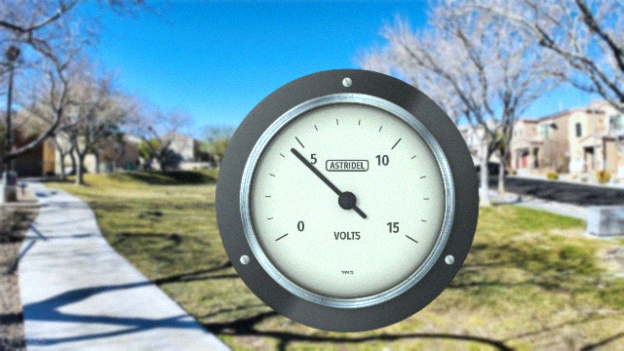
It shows 4.5 V
